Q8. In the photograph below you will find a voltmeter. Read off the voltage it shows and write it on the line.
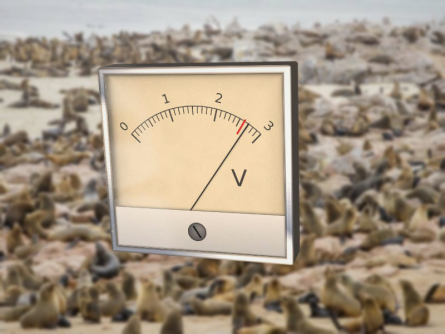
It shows 2.7 V
